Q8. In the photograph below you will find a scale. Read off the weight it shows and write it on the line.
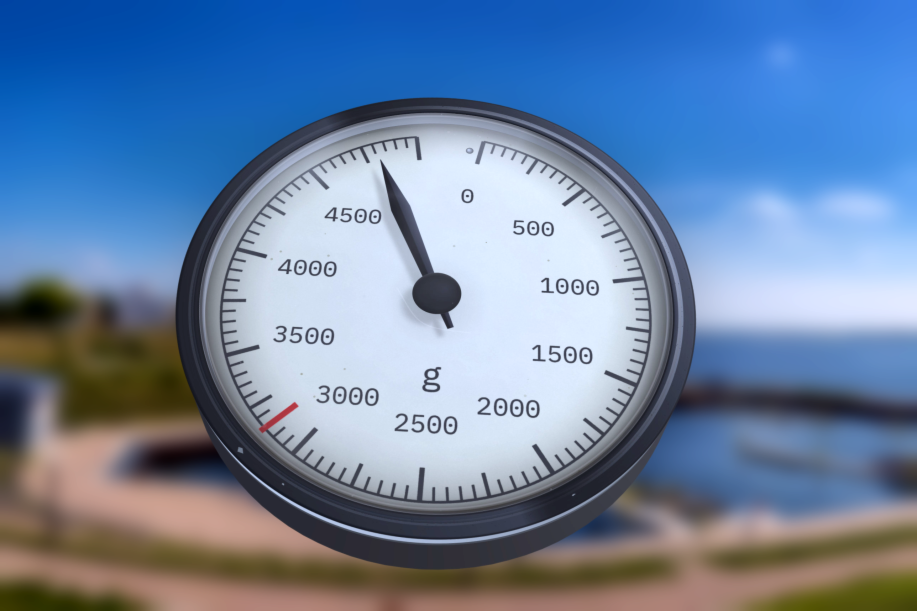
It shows 4800 g
